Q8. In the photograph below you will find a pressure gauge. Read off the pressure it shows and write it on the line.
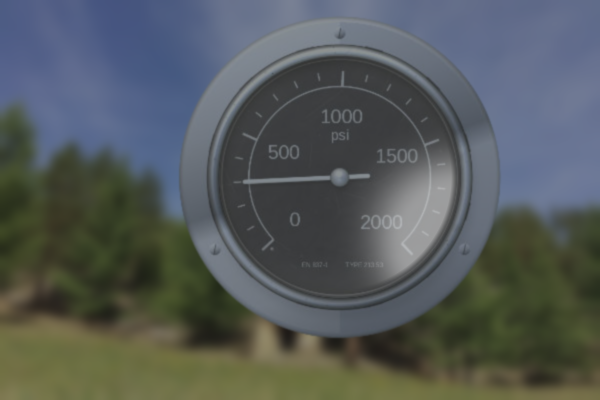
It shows 300 psi
